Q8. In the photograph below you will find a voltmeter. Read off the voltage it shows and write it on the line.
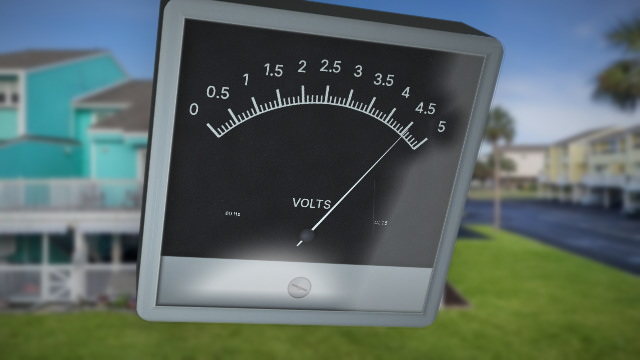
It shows 4.5 V
